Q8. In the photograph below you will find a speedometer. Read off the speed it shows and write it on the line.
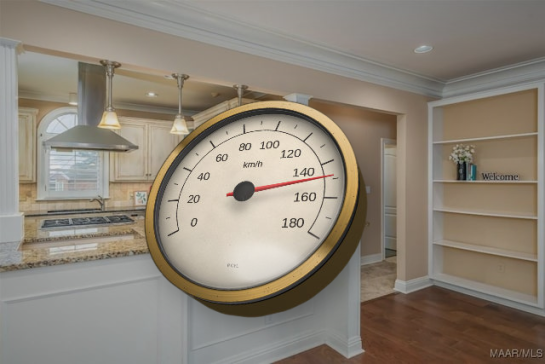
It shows 150 km/h
